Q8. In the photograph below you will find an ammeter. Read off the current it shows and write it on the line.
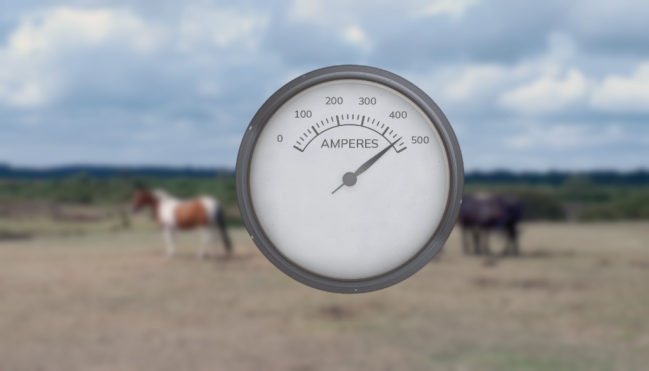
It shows 460 A
